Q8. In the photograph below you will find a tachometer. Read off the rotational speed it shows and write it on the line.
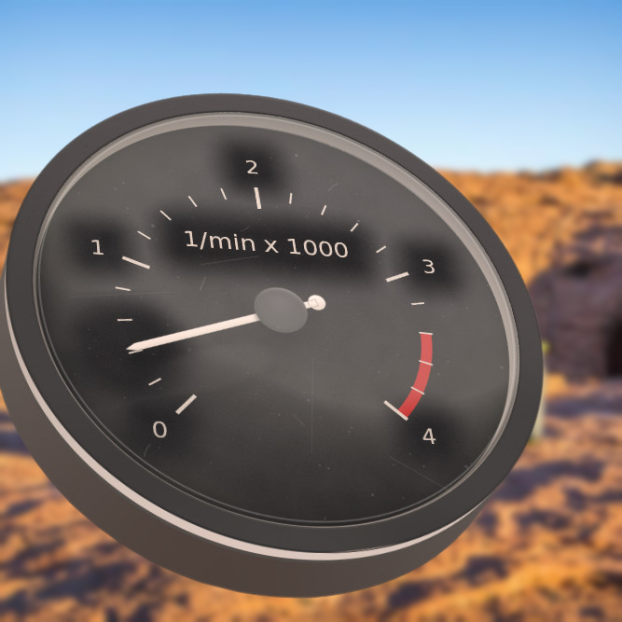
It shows 400 rpm
